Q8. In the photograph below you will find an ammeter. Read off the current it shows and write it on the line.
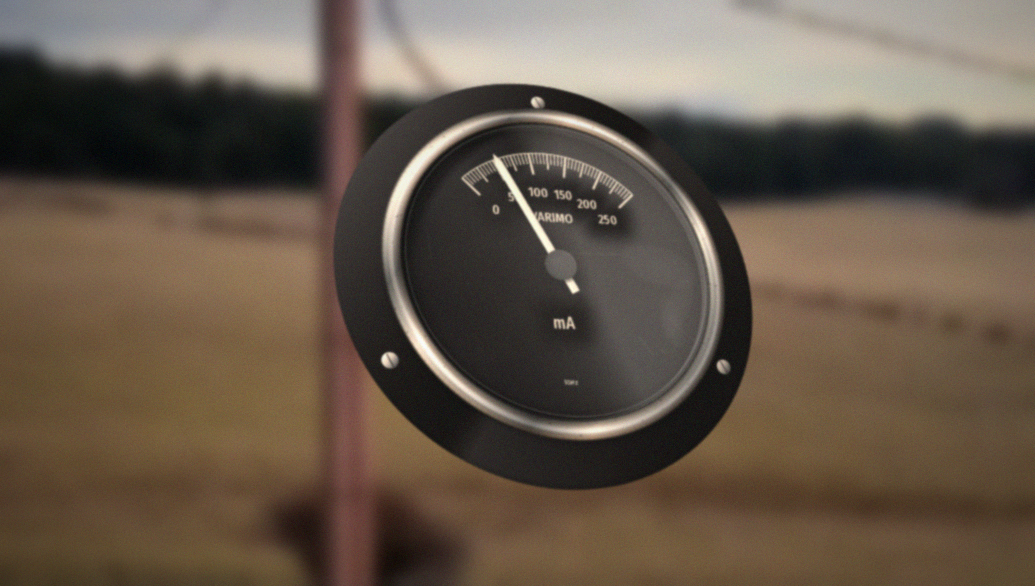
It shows 50 mA
